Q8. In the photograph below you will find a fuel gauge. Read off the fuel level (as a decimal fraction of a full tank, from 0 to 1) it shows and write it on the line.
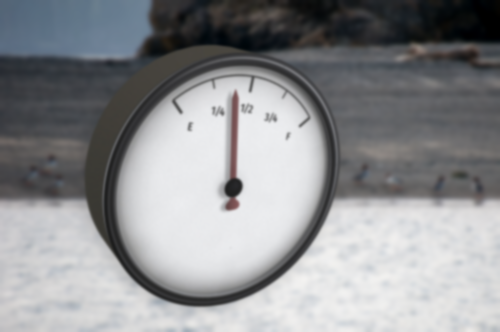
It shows 0.375
